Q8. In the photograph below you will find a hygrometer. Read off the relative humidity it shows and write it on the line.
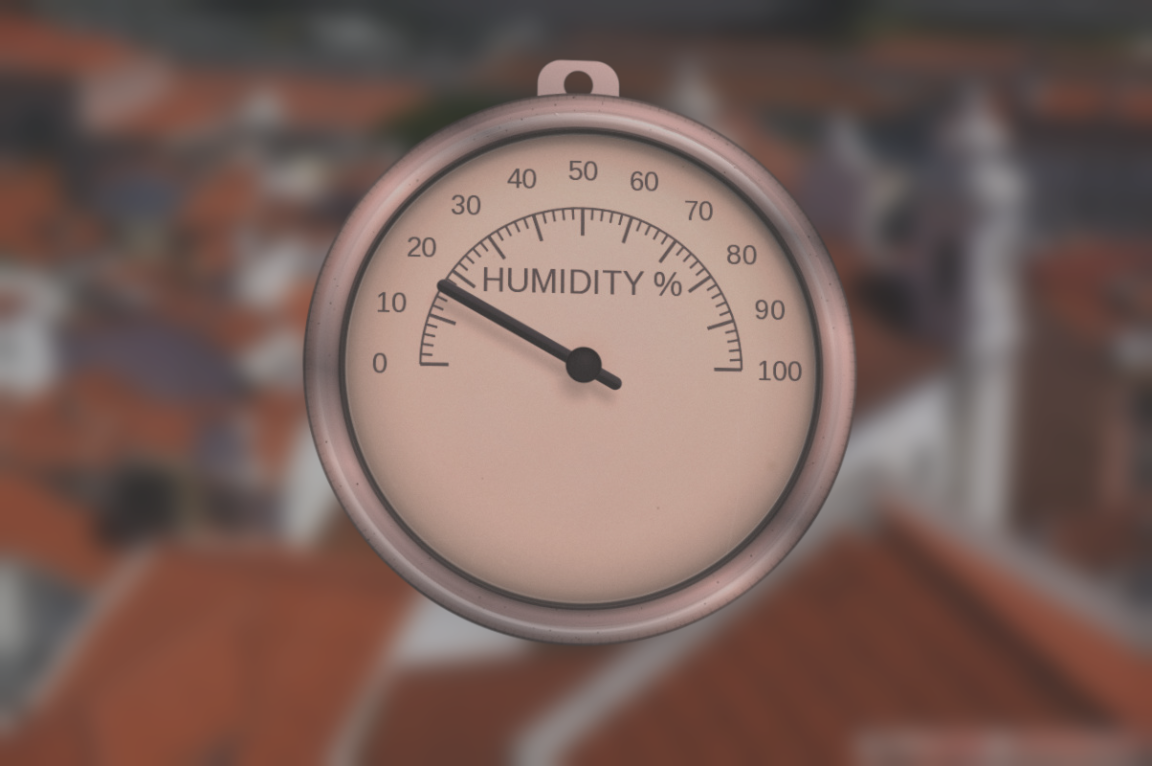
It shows 16 %
